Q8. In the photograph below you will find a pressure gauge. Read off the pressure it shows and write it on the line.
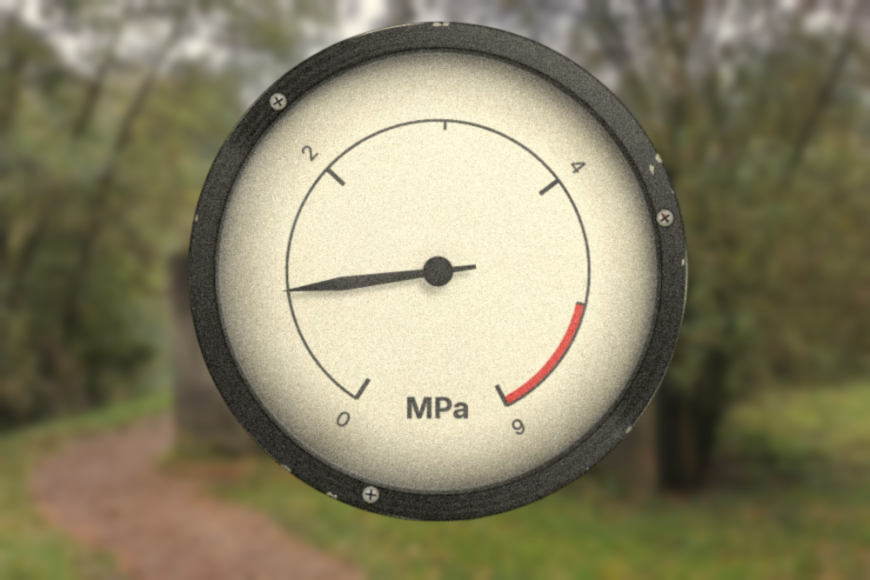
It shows 1 MPa
